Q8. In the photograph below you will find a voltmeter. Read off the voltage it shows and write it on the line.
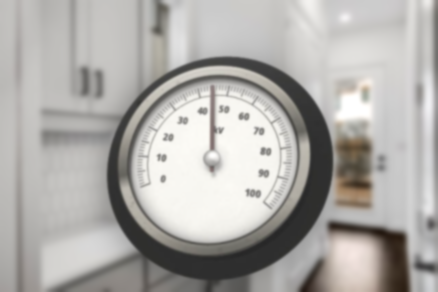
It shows 45 kV
